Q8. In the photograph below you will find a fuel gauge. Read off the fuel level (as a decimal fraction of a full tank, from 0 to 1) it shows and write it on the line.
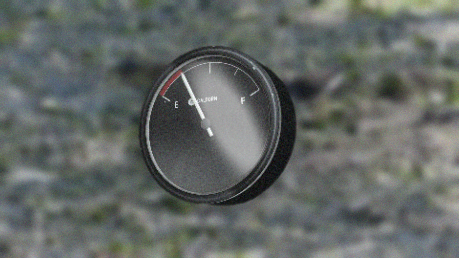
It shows 0.25
